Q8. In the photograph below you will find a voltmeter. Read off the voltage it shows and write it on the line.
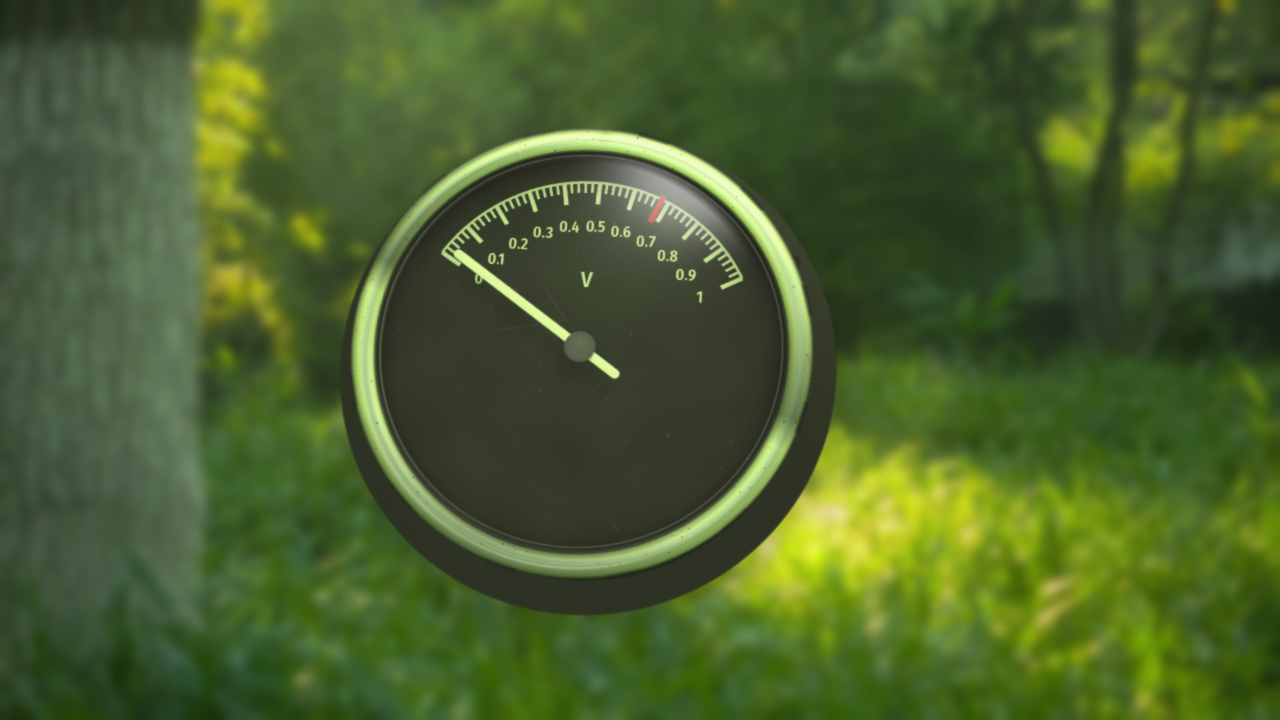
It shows 0.02 V
